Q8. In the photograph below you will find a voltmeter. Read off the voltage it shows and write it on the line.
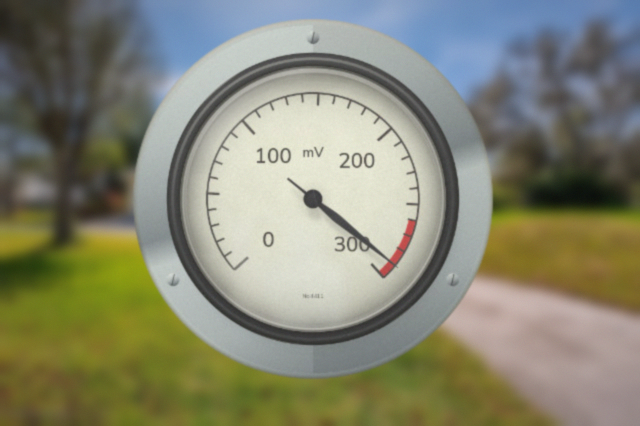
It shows 290 mV
